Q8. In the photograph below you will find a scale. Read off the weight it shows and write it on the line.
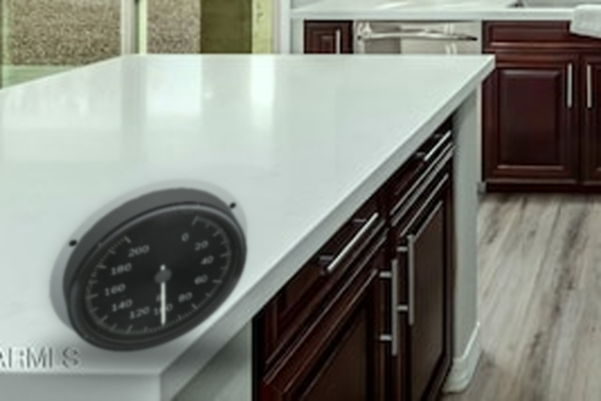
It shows 100 lb
